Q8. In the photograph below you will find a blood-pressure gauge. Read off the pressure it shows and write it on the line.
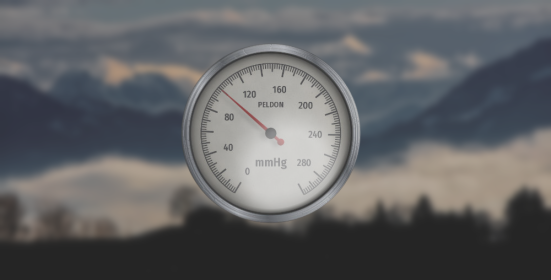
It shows 100 mmHg
